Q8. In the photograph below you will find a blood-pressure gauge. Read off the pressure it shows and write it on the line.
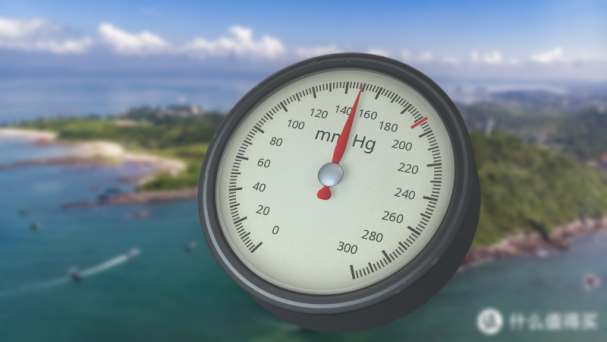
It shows 150 mmHg
